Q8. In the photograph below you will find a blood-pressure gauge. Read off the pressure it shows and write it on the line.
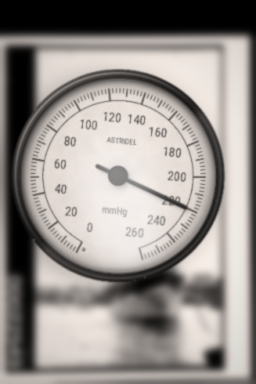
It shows 220 mmHg
